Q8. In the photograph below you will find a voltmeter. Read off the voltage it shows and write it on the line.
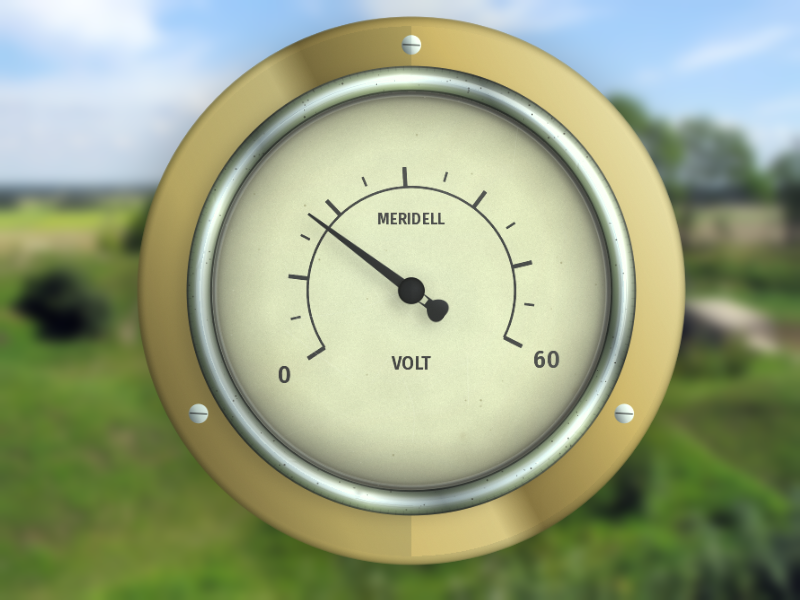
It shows 17.5 V
